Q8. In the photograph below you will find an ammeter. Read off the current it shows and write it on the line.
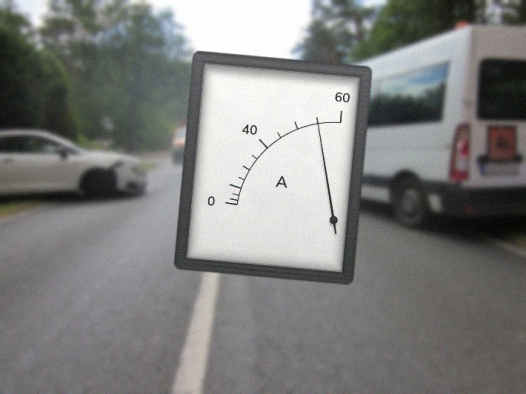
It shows 55 A
